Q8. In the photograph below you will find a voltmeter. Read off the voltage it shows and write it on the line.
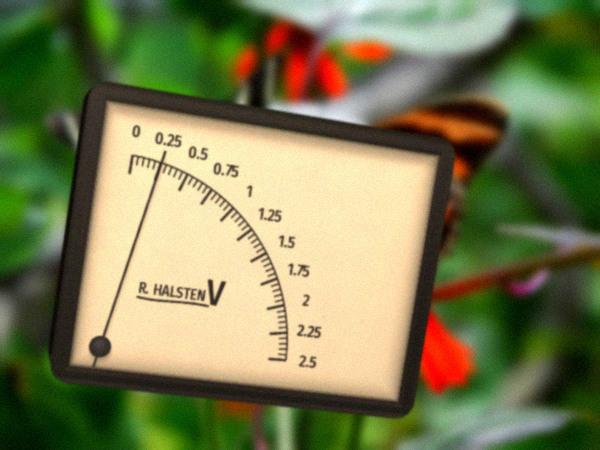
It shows 0.25 V
